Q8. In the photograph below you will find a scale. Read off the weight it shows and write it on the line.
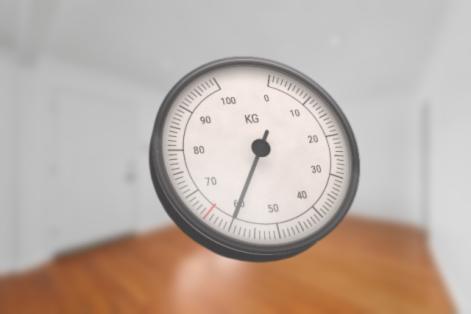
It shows 60 kg
